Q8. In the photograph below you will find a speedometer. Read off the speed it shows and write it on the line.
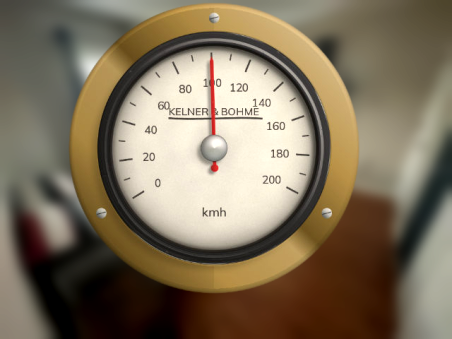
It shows 100 km/h
